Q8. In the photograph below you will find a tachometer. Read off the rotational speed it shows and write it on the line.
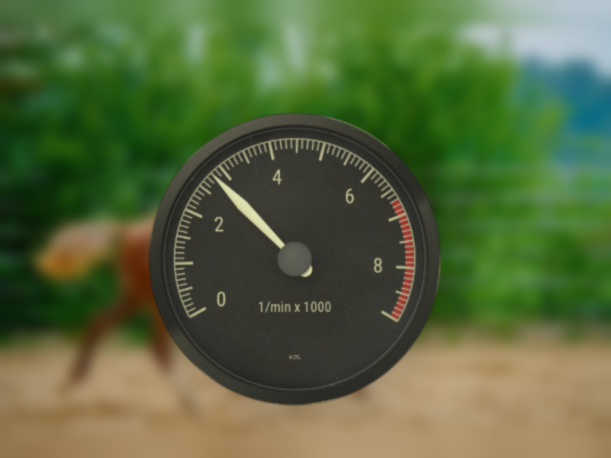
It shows 2800 rpm
